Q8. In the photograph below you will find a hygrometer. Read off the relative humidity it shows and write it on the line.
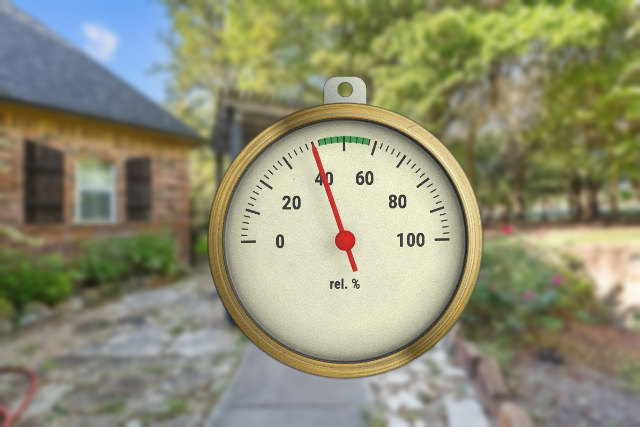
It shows 40 %
